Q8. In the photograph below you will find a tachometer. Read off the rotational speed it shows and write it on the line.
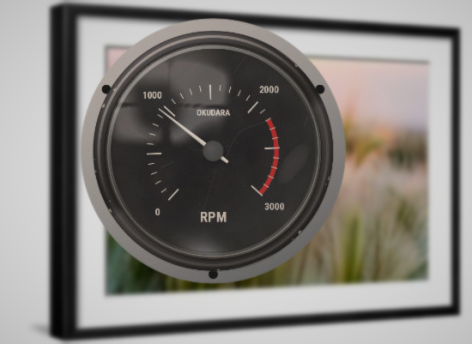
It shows 950 rpm
